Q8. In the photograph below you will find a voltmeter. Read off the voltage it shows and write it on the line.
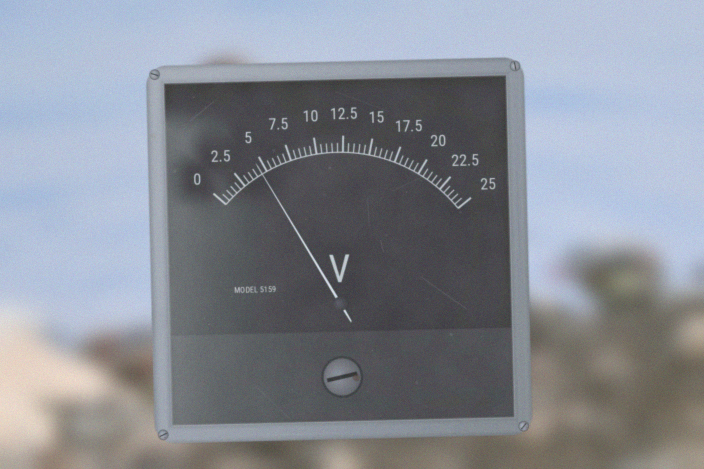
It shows 4.5 V
